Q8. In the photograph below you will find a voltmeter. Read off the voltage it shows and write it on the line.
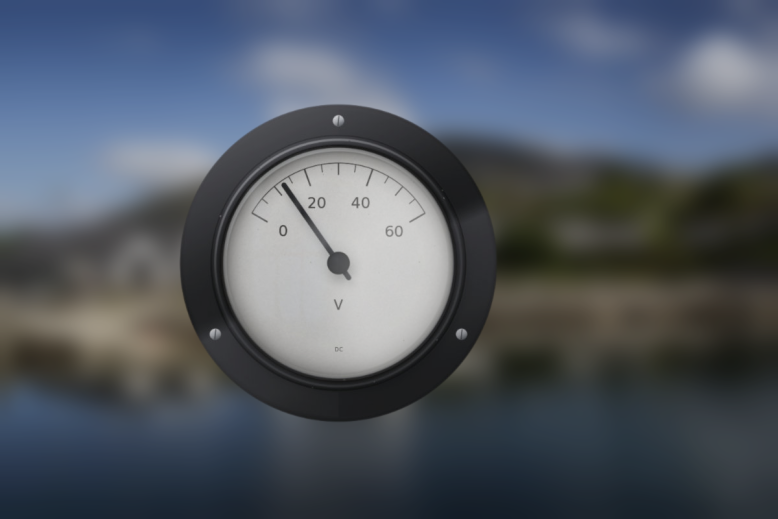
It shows 12.5 V
